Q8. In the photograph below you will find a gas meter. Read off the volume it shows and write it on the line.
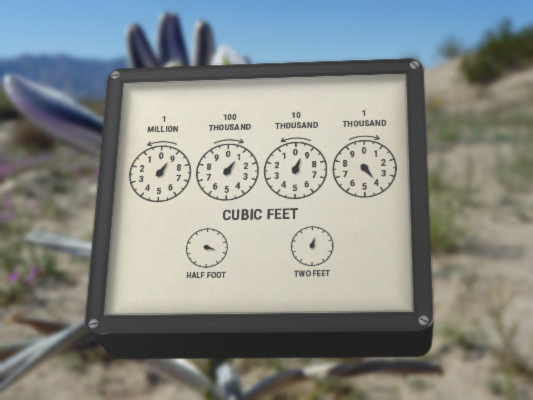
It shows 909400 ft³
